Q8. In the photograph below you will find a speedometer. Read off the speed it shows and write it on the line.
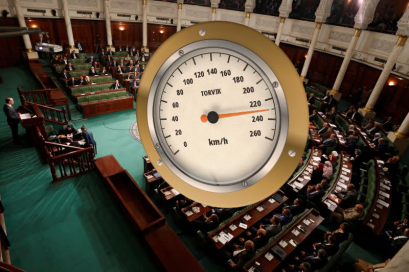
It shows 230 km/h
